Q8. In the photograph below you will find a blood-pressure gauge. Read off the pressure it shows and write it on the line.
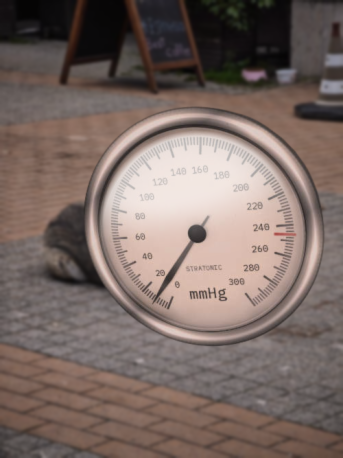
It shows 10 mmHg
